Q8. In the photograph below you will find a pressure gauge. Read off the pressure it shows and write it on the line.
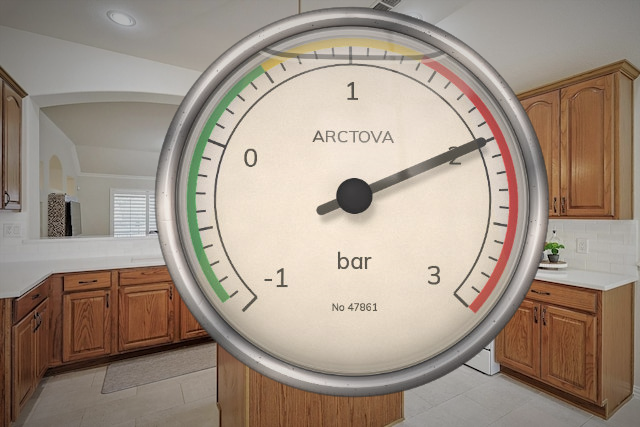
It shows 2 bar
